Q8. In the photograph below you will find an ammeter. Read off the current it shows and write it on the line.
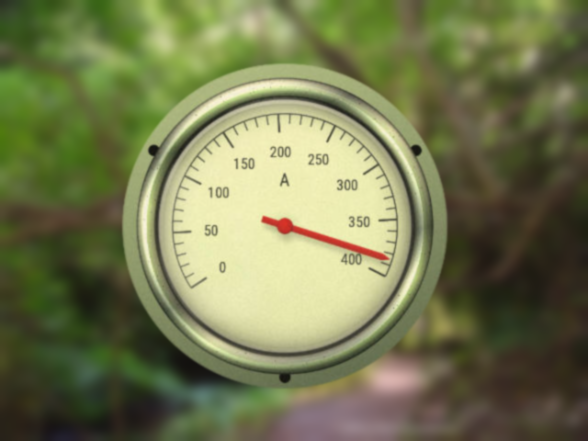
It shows 385 A
